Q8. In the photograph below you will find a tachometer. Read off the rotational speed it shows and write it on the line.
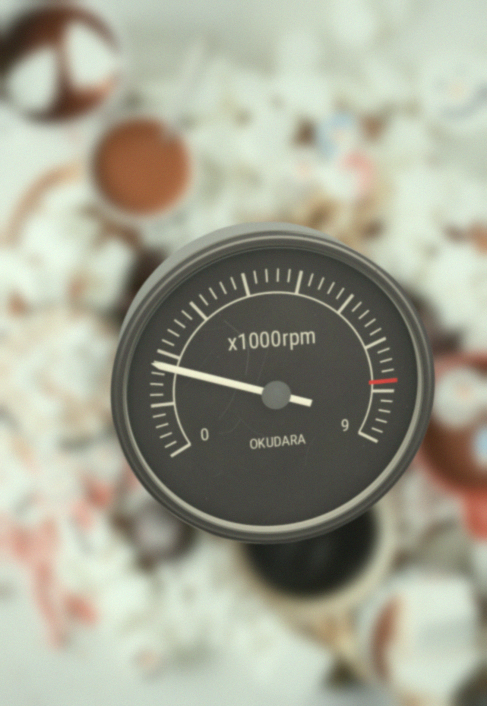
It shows 1800 rpm
